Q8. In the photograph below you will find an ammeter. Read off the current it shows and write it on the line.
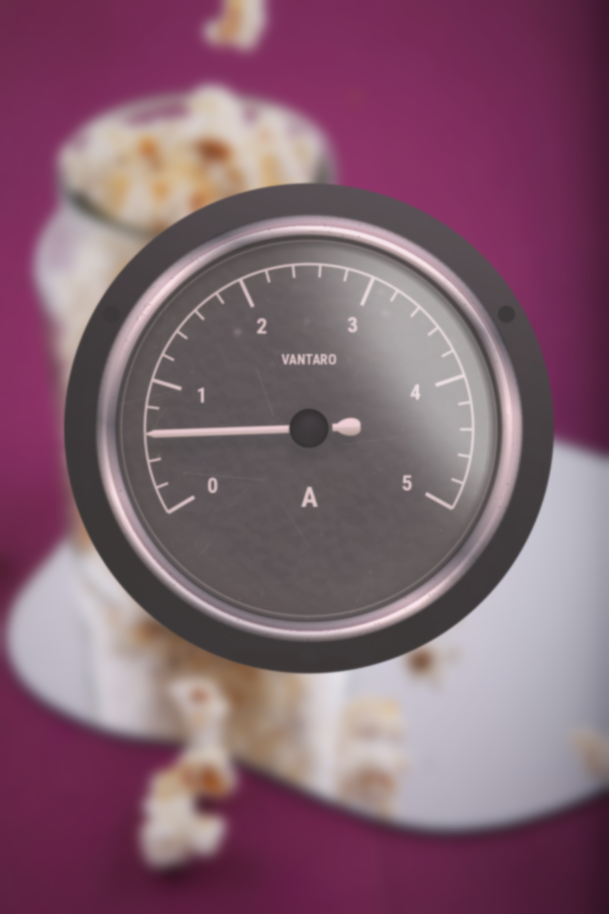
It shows 0.6 A
